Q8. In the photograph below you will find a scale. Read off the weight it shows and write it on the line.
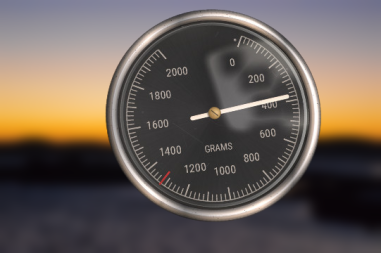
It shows 380 g
